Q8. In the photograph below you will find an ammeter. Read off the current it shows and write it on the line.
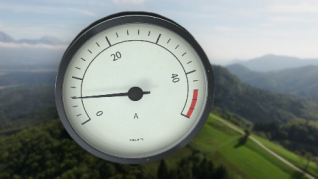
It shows 6 A
